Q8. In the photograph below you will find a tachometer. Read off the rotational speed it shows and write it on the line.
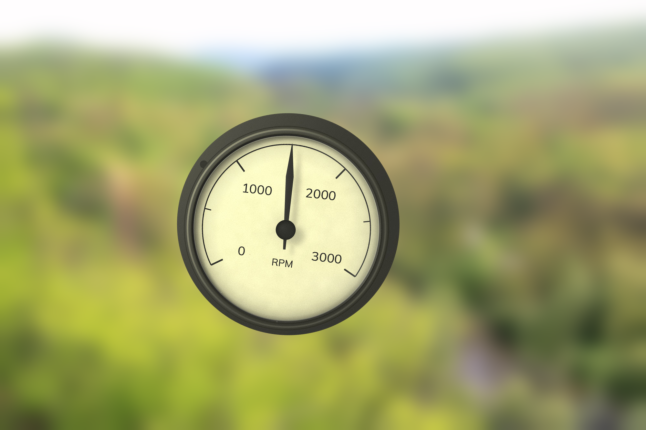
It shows 1500 rpm
